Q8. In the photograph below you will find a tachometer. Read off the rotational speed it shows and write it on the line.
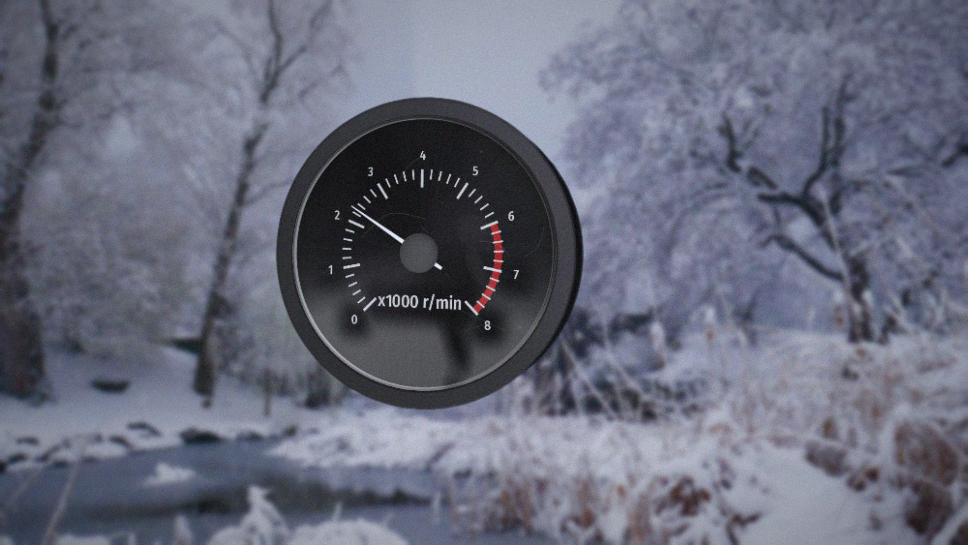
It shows 2300 rpm
